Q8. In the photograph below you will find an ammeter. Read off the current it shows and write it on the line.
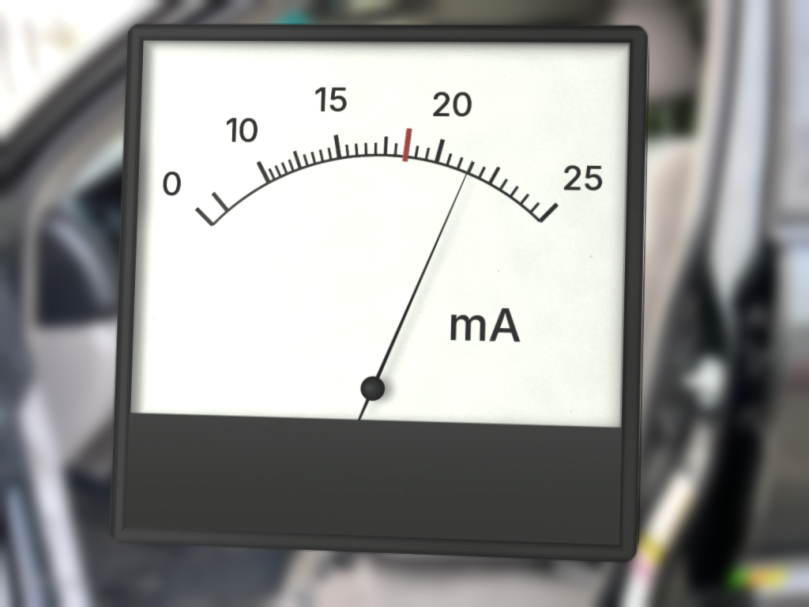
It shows 21.5 mA
